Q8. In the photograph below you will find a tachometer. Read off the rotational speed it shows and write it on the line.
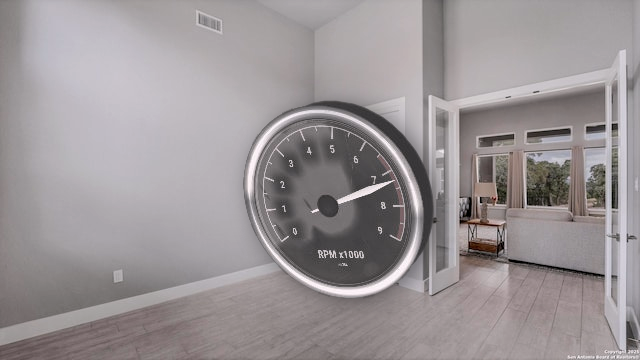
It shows 7250 rpm
